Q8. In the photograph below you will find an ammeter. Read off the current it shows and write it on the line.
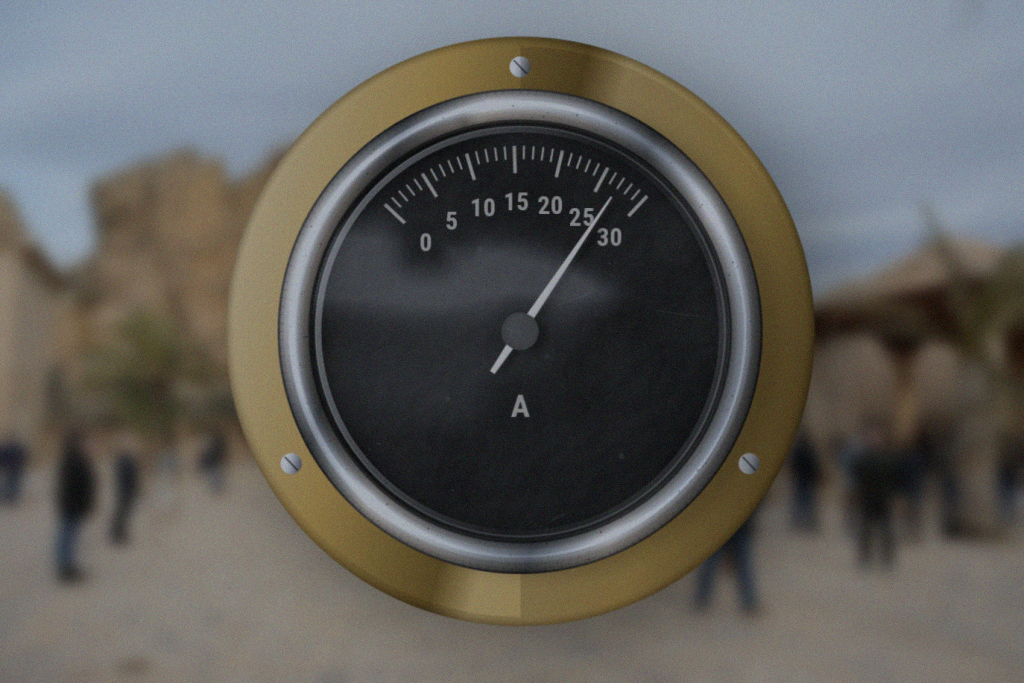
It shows 27 A
